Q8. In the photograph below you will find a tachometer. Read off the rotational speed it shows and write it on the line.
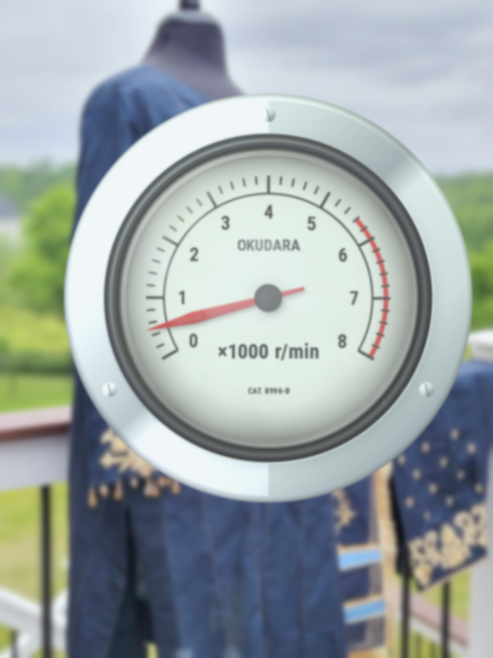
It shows 500 rpm
